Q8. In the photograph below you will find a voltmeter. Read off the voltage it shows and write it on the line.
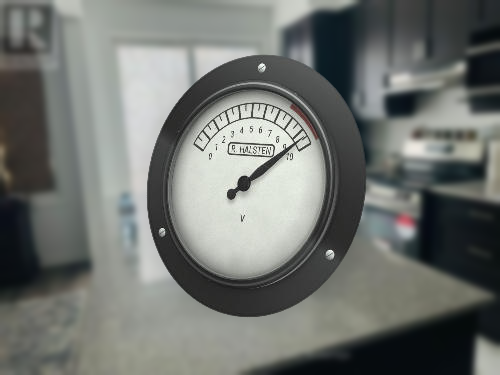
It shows 9.5 V
